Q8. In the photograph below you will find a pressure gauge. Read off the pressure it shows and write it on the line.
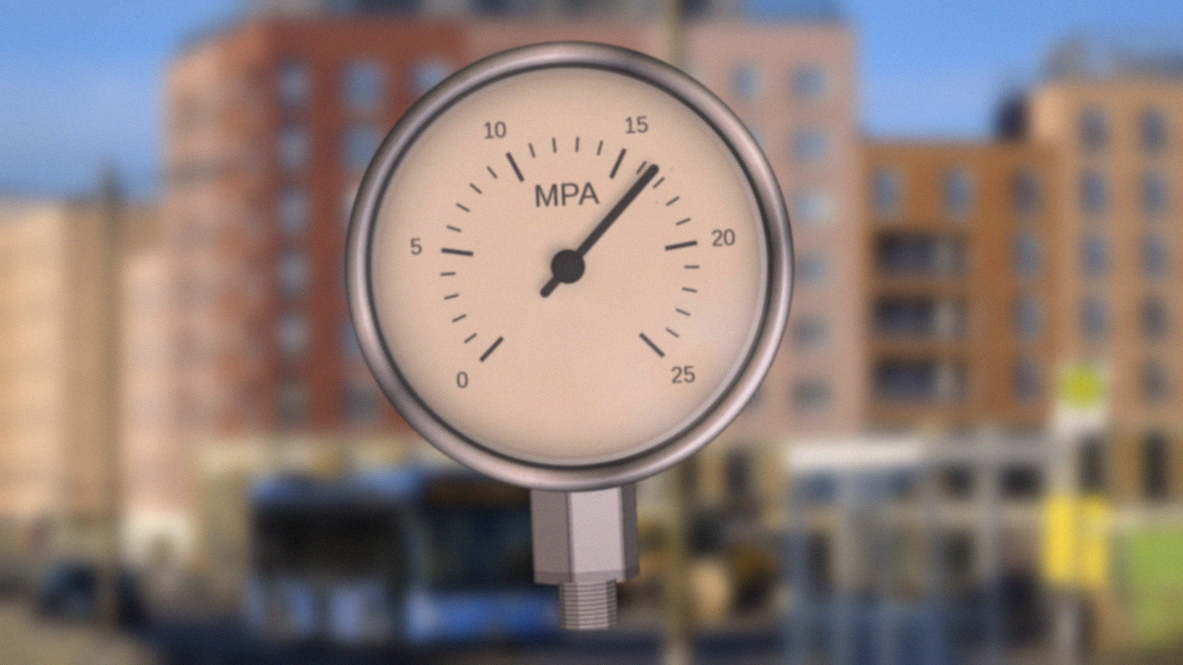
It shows 16.5 MPa
